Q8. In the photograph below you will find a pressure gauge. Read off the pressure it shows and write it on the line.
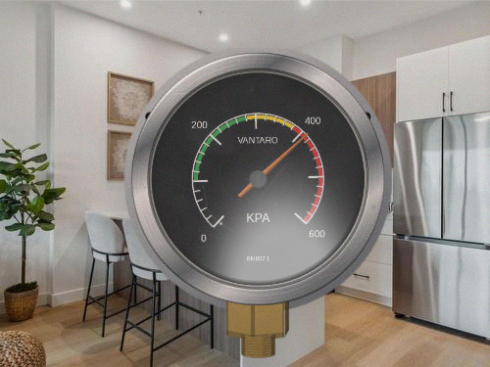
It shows 410 kPa
